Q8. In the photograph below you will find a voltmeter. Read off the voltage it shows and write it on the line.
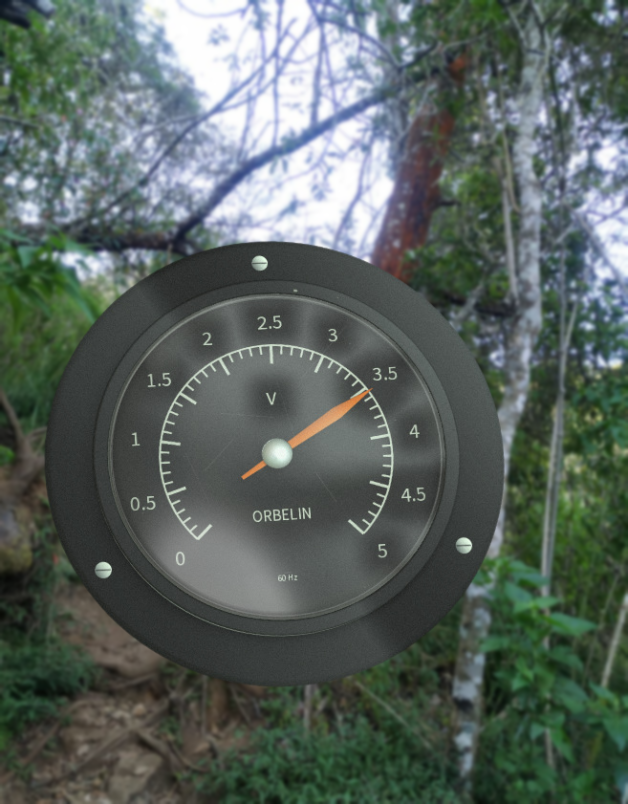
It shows 3.55 V
